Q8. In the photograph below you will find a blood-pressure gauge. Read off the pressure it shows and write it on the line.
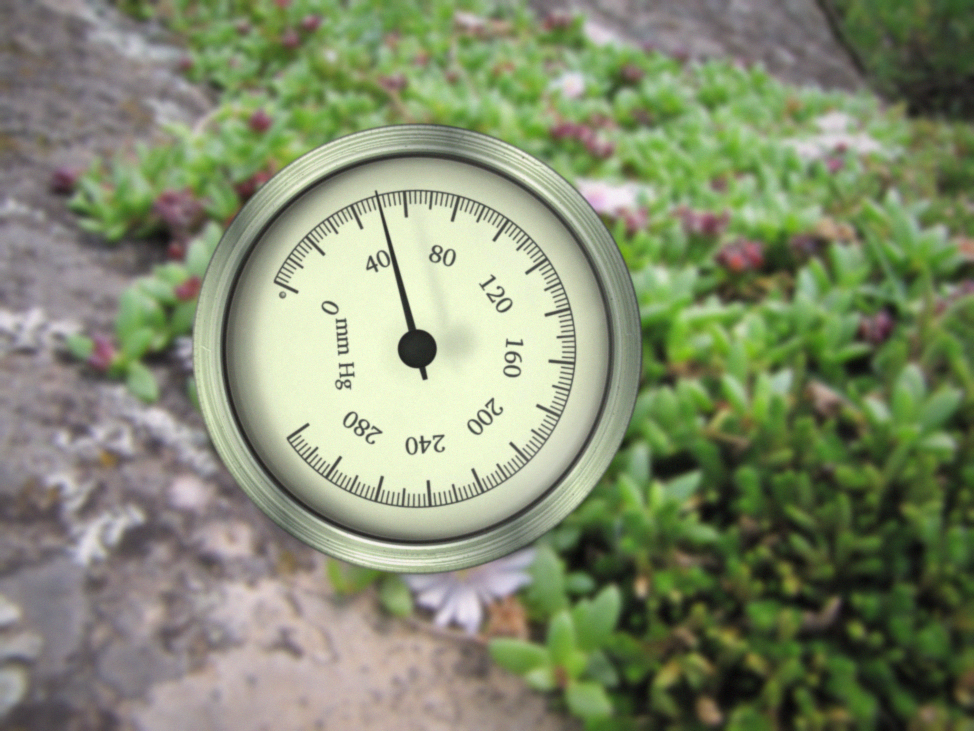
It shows 50 mmHg
